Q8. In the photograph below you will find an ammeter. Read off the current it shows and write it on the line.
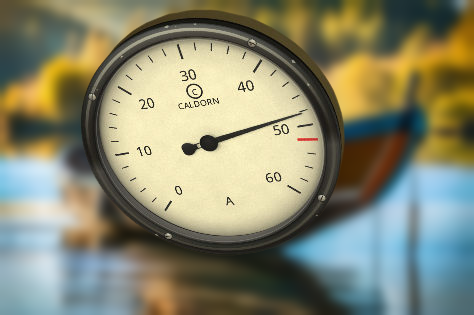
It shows 48 A
